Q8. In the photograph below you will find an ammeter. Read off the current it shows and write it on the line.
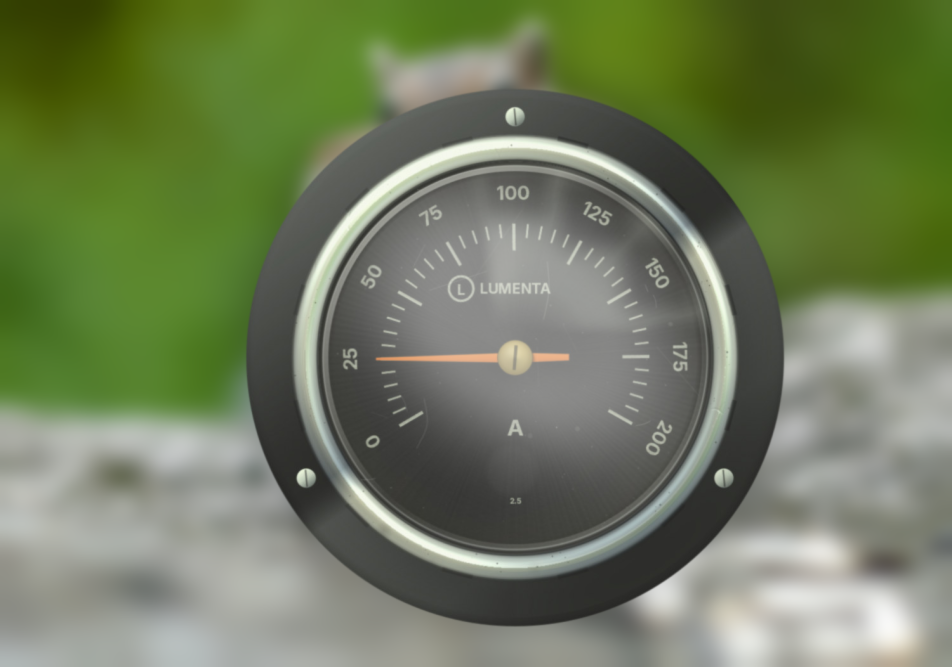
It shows 25 A
